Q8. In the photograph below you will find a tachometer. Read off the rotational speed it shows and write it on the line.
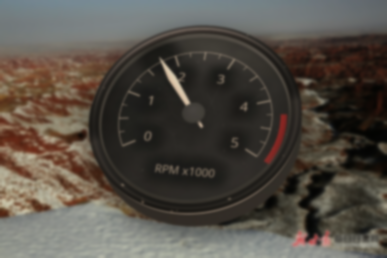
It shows 1750 rpm
